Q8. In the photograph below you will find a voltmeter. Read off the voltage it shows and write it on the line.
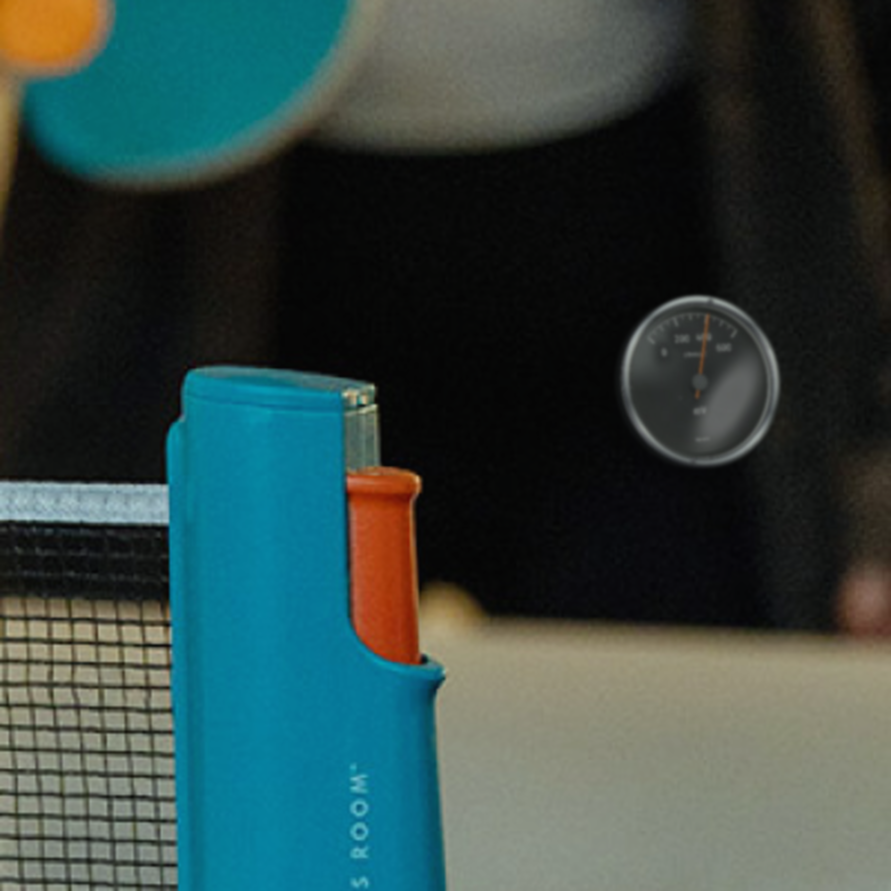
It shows 400 mV
